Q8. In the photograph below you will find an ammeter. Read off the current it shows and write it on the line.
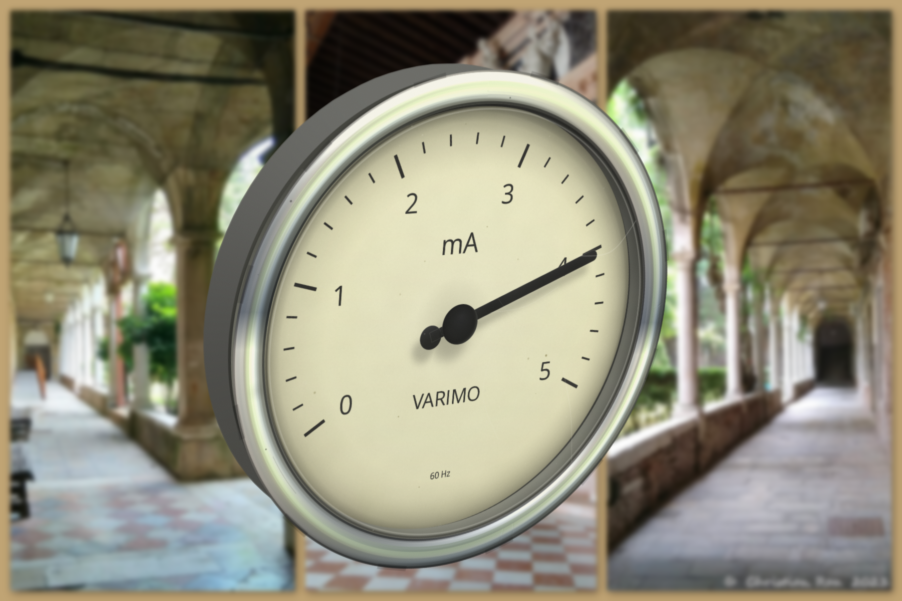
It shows 4 mA
